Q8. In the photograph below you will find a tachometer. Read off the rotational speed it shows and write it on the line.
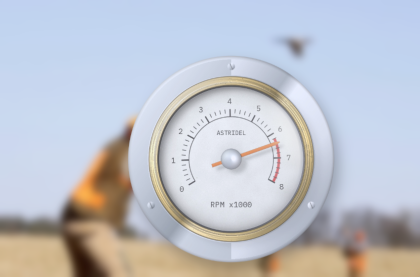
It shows 6400 rpm
